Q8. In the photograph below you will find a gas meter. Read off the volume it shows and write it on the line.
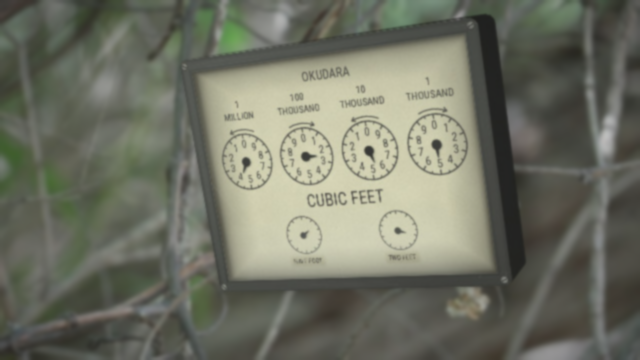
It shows 425500 ft³
